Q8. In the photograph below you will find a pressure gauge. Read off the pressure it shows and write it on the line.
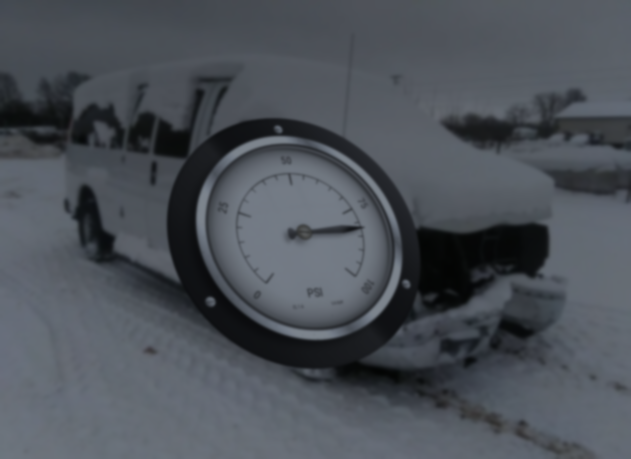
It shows 82.5 psi
